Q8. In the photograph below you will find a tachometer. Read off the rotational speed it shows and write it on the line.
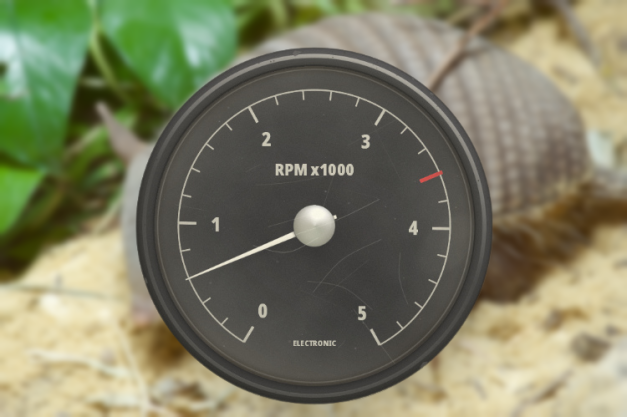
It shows 600 rpm
